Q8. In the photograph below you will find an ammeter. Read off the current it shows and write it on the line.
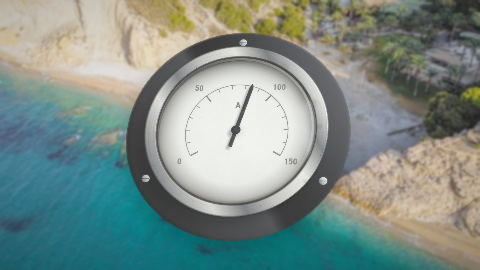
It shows 85 A
